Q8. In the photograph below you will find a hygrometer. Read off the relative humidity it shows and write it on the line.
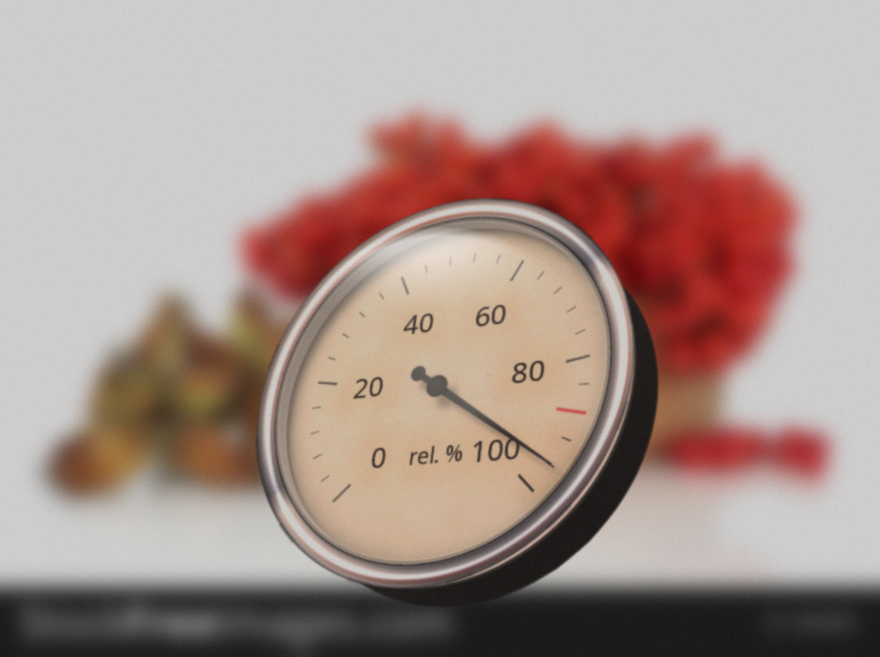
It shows 96 %
